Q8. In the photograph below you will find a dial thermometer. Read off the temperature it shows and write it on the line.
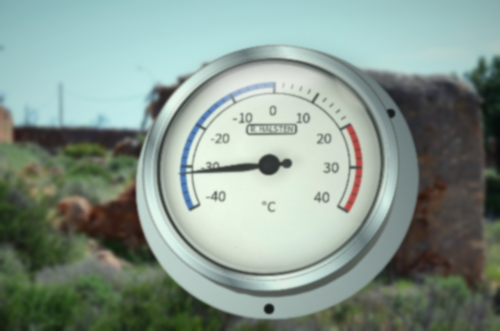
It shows -32 °C
